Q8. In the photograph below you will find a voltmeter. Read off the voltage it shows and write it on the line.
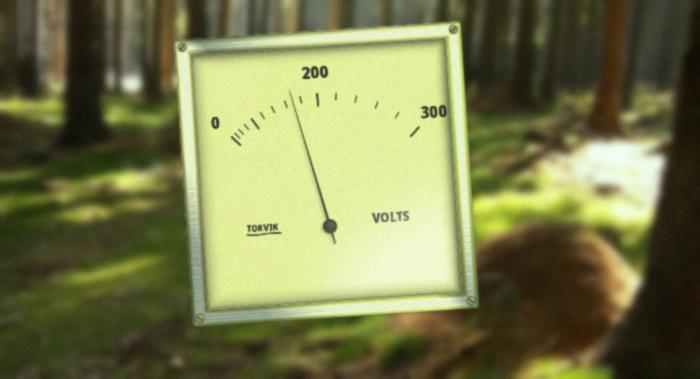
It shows 170 V
